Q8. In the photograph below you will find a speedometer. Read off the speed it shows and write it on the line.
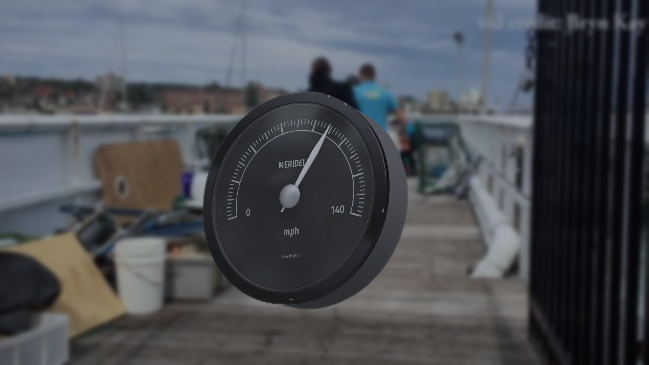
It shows 90 mph
